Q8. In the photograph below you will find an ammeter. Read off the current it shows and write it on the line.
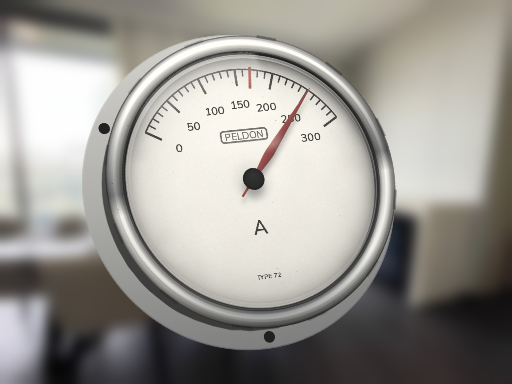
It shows 250 A
